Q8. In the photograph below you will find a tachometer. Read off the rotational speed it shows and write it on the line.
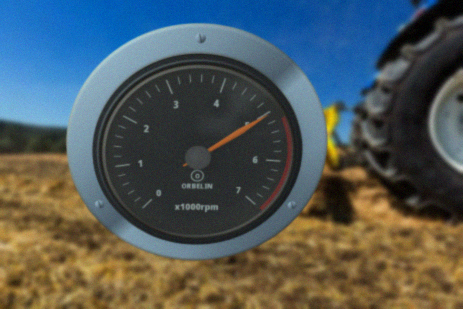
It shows 5000 rpm
